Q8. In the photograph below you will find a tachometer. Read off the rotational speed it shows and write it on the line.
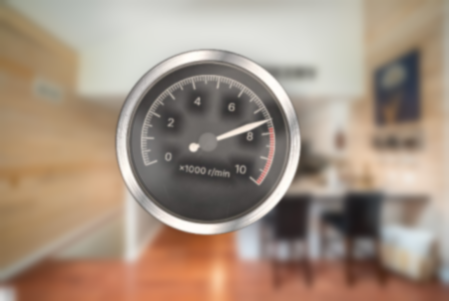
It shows 7500 rpm
